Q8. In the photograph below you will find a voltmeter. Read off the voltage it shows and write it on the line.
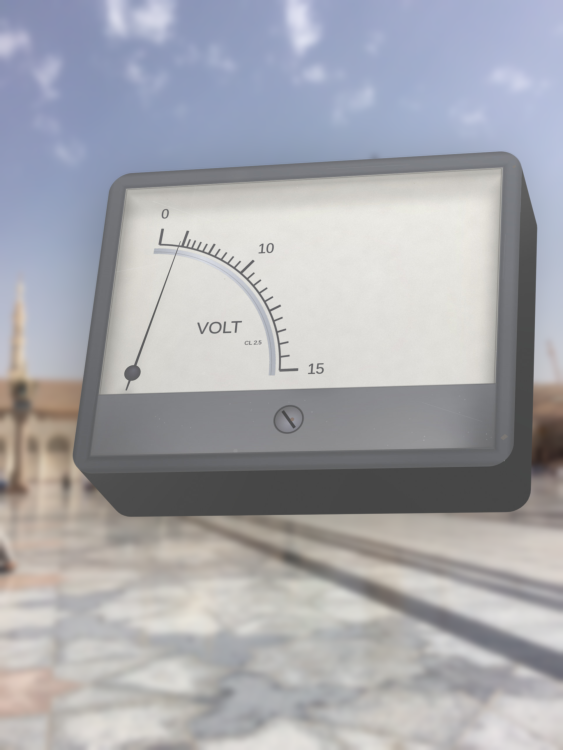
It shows 5 V
